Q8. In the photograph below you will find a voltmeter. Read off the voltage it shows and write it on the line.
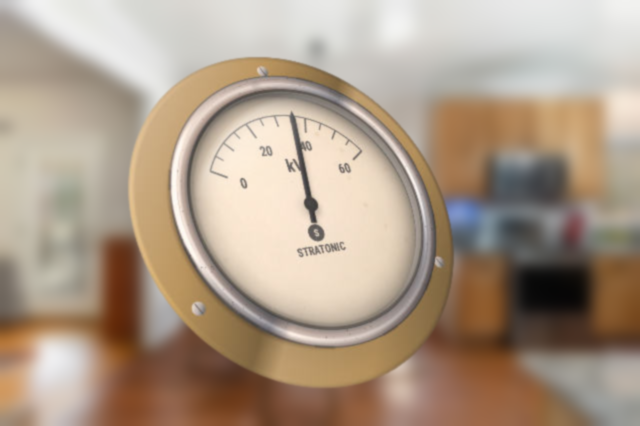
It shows 35 kV
